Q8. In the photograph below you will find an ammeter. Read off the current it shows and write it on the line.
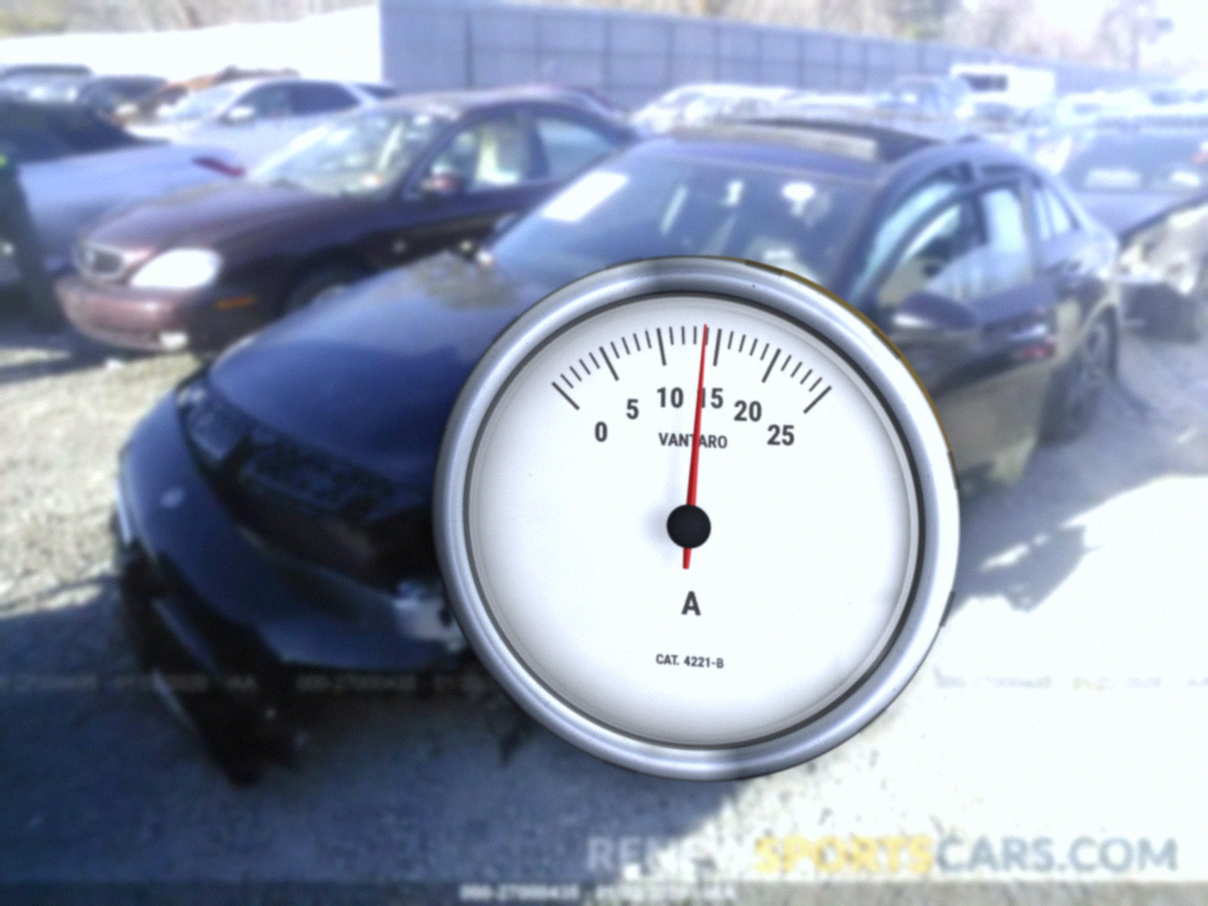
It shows 14 A
